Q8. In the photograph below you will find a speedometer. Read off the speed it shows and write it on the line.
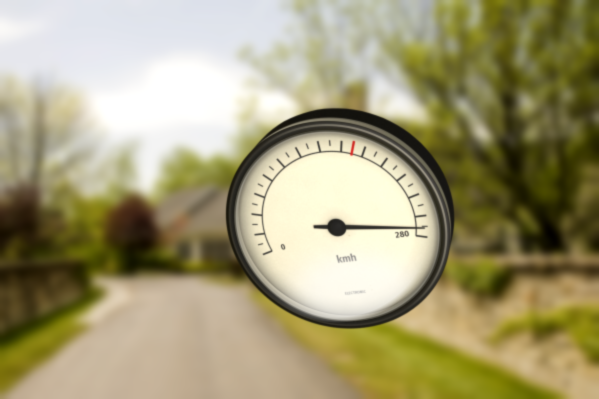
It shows 270 km/h
